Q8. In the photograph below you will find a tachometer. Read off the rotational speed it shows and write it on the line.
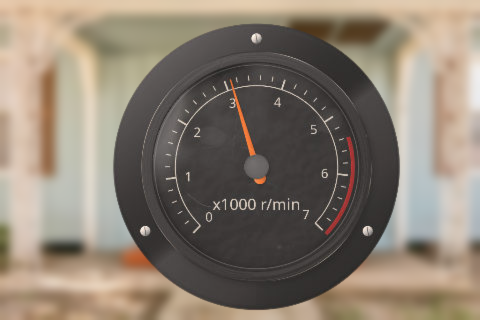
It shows 3100 rpm
